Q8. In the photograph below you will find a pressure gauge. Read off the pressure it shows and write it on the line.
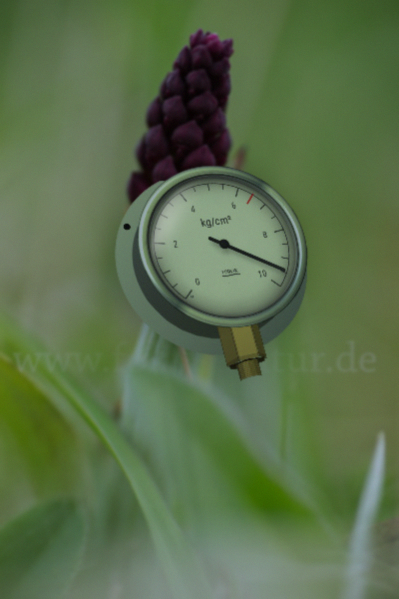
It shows 9.5 kg/cm²
